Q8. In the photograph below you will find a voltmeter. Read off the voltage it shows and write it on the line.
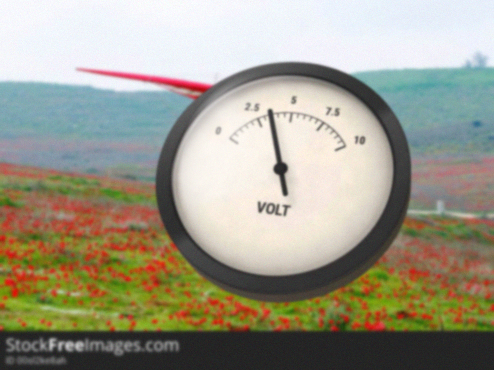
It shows 3.5 V
